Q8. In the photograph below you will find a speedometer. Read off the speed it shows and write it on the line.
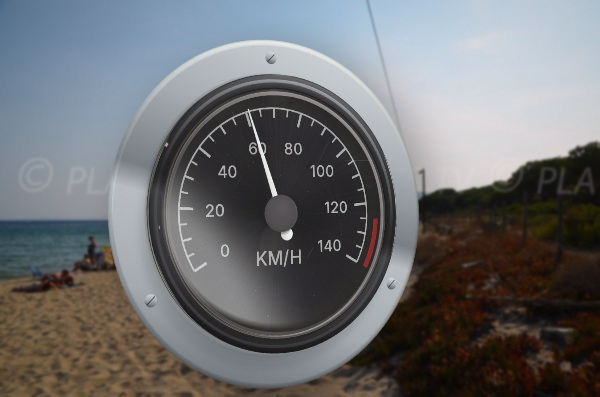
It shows 60 km/h
